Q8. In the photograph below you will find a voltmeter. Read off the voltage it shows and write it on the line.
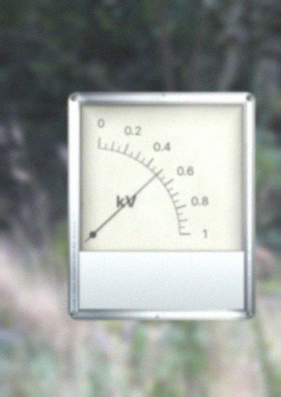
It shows 0.5 kV
